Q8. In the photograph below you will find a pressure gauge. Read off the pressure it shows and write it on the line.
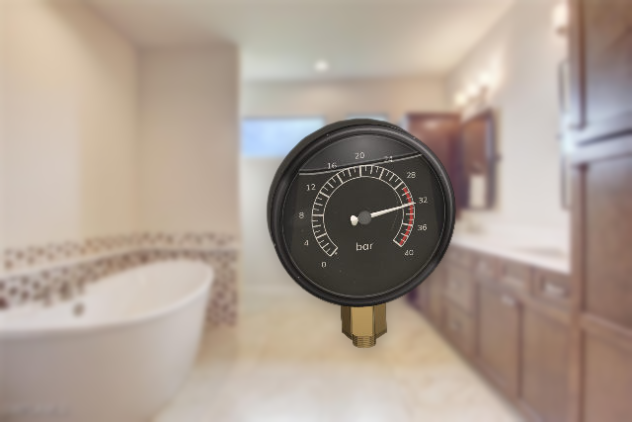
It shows 32 bar
